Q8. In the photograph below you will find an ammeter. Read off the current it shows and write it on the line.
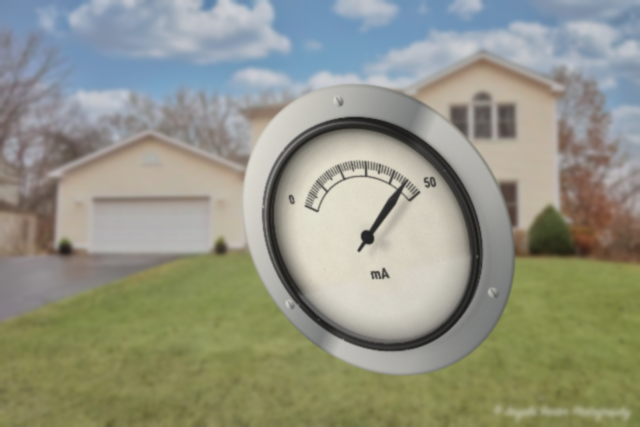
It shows 45 mA
